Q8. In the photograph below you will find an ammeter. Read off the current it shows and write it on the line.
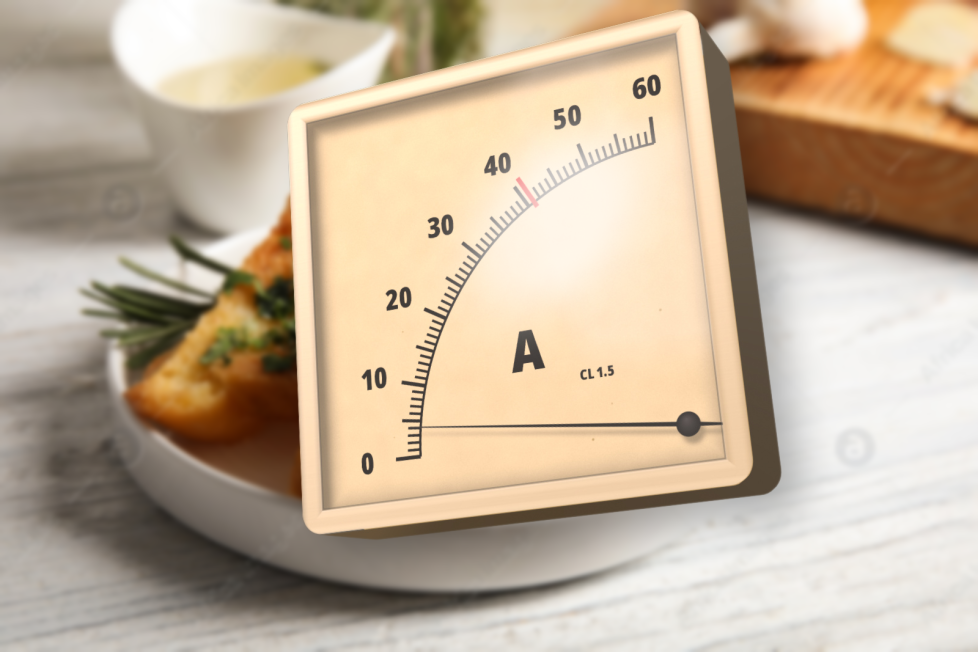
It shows 4 A
